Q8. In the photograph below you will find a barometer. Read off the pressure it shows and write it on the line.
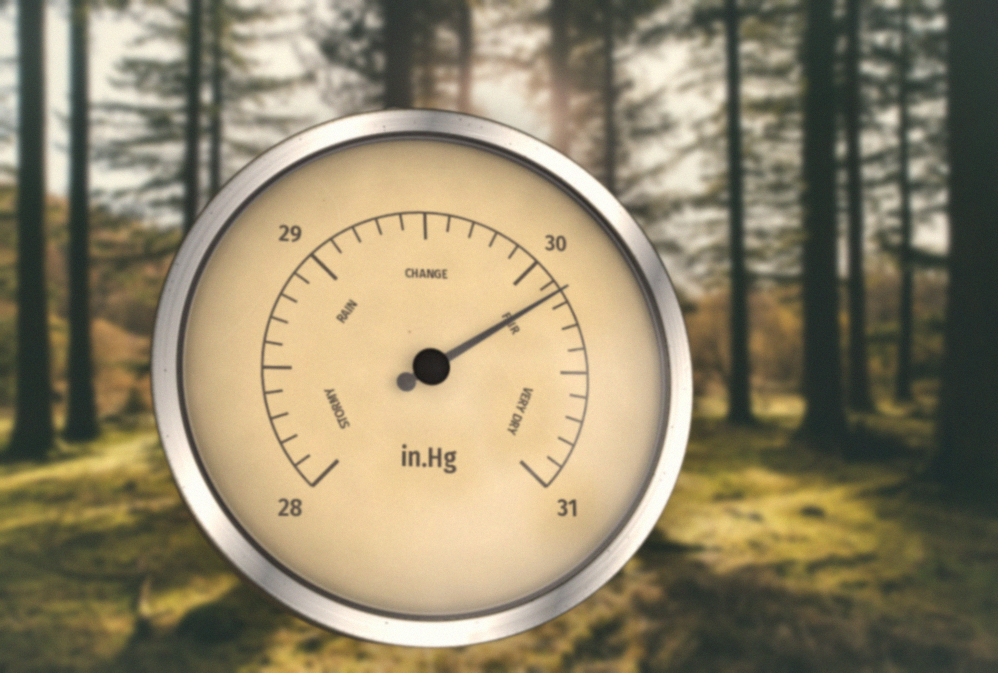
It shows 30.15 inHg
